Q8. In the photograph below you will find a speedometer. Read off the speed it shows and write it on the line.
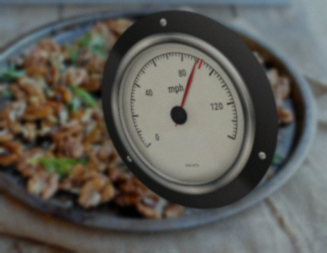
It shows 90 mph
